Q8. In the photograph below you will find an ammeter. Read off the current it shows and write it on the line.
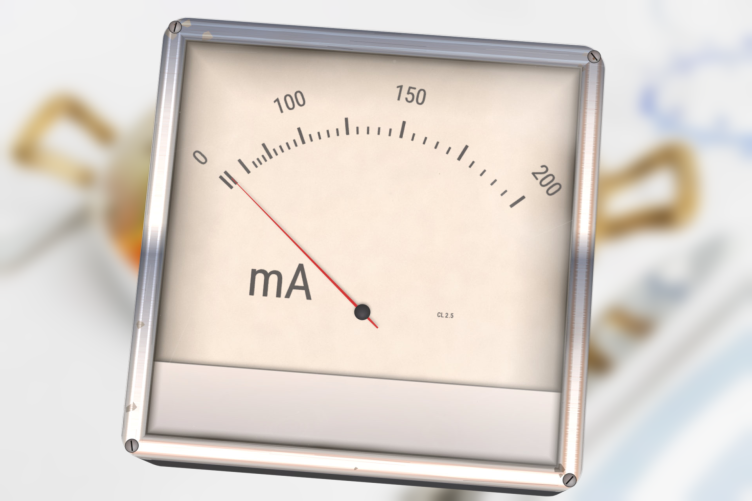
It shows 25 mA
